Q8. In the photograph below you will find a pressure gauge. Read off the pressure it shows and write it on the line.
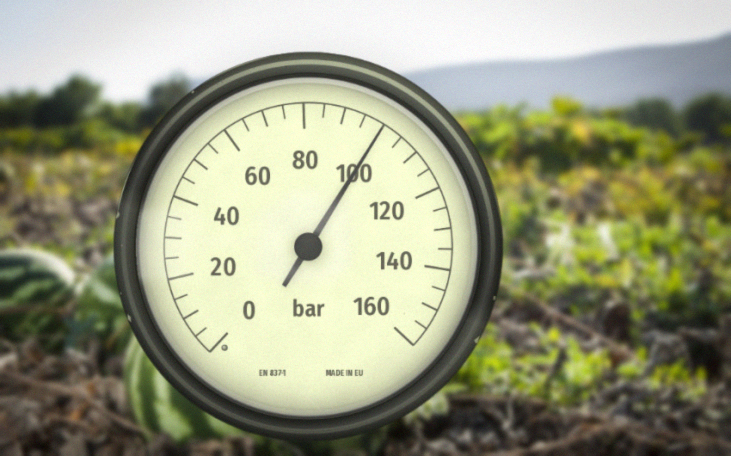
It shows 100 bar
